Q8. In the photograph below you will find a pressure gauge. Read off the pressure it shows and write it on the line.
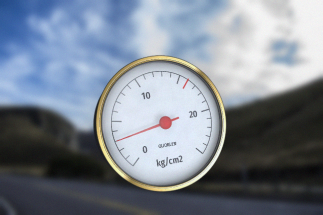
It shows 3 kg/cm²
